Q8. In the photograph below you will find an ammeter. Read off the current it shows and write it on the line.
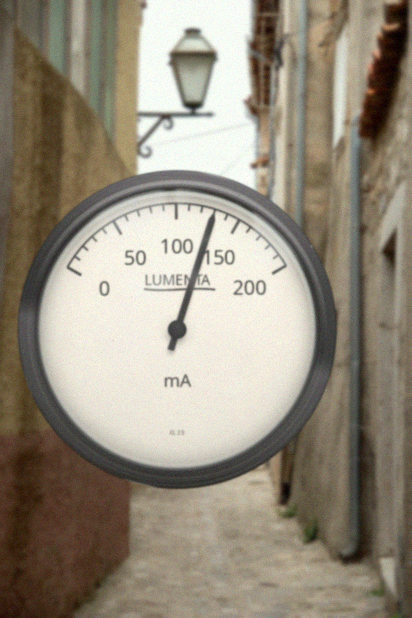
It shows 130 mA
